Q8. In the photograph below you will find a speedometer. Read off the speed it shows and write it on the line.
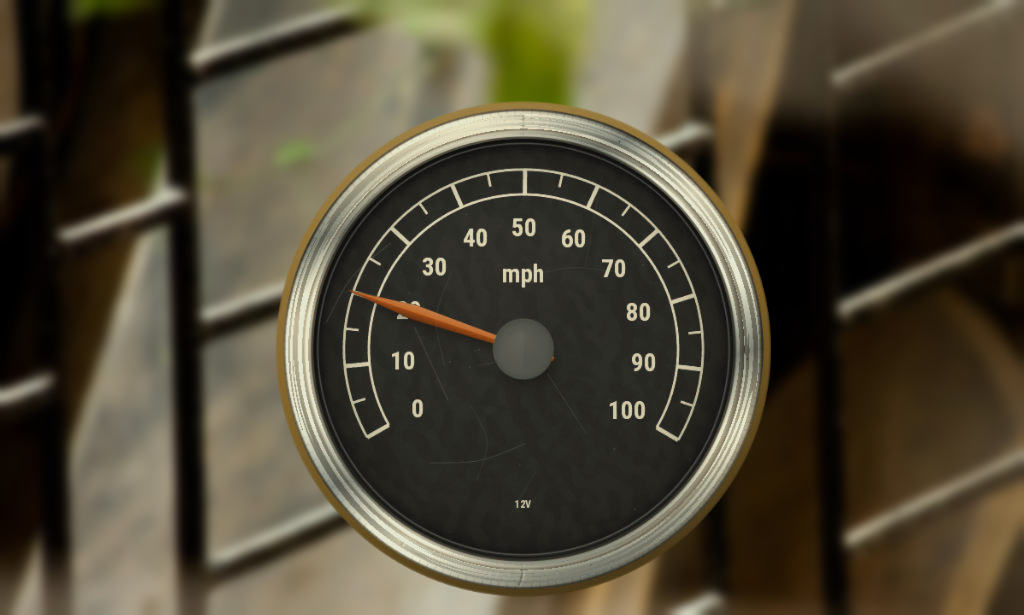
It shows 20 mph
